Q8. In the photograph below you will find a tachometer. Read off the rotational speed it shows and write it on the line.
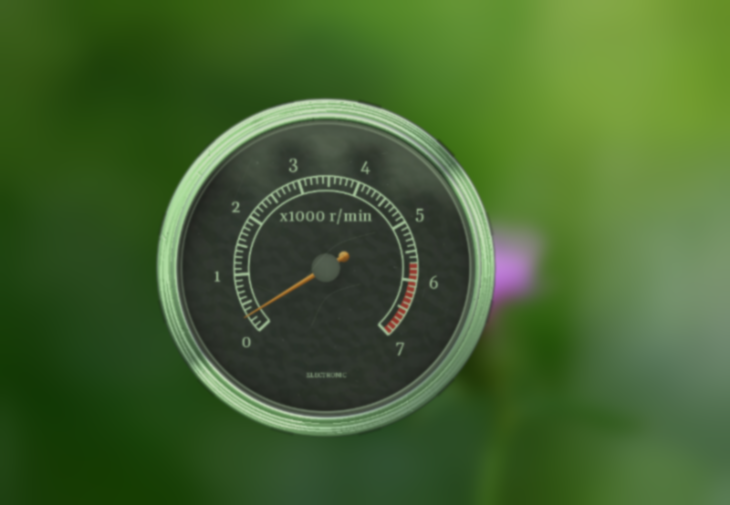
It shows 300 rpm
